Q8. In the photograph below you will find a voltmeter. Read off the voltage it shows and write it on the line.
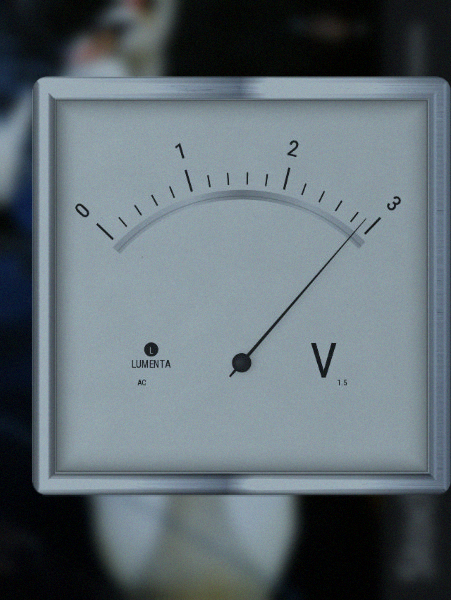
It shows 2.9 V
